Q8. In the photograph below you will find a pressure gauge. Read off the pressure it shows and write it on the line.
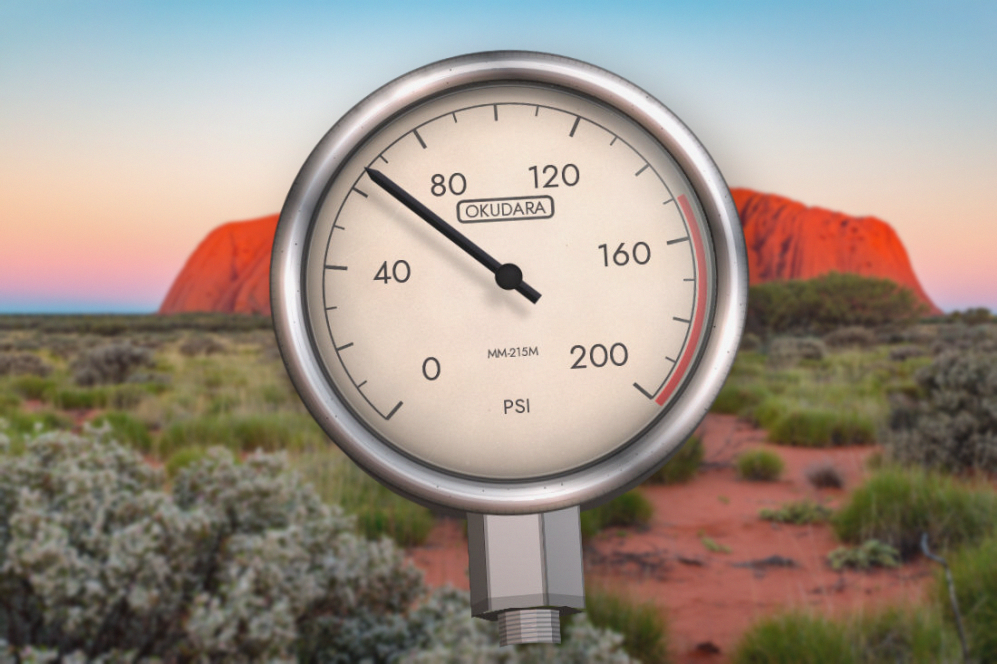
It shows 65 psi
